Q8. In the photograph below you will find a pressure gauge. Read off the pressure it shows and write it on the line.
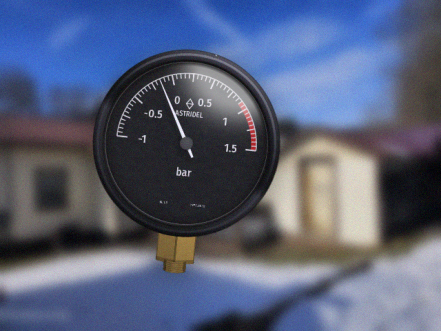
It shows -0.15 bar
